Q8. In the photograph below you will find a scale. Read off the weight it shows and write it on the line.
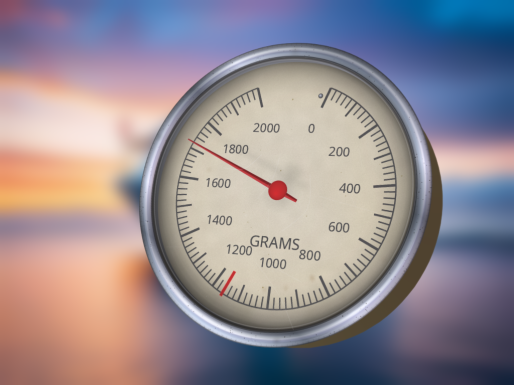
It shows 1720 g
